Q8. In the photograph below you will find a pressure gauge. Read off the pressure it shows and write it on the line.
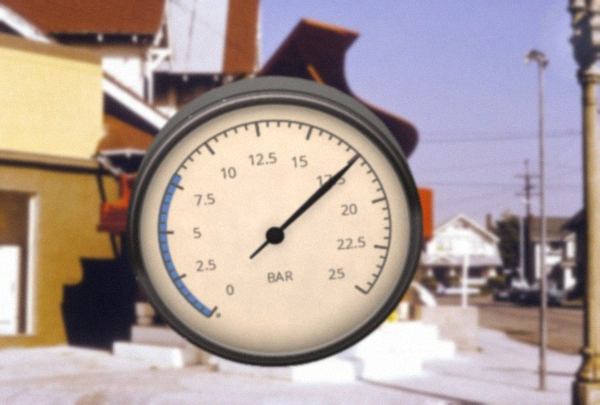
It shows 17.5 bar
